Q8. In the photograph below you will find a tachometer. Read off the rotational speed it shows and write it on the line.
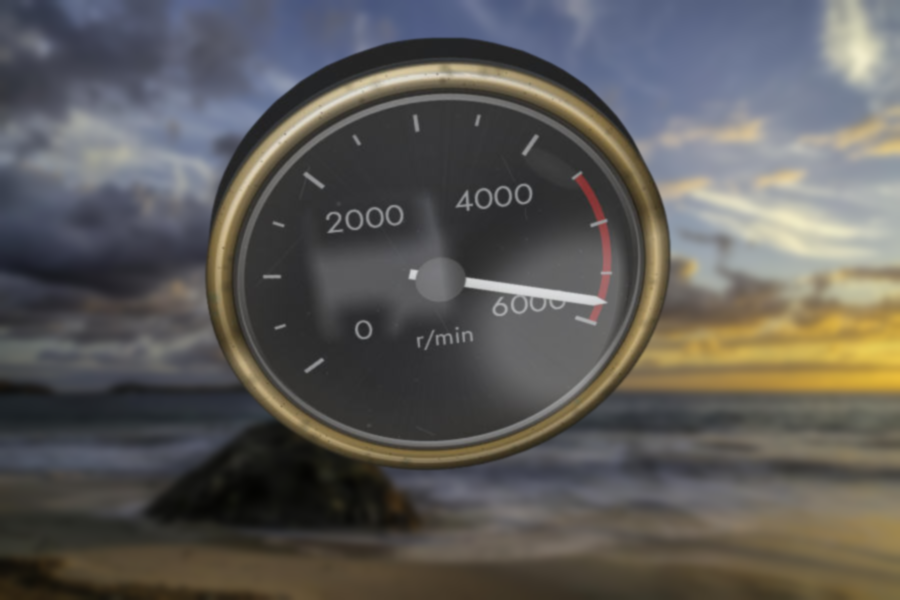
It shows 5750 rpm
